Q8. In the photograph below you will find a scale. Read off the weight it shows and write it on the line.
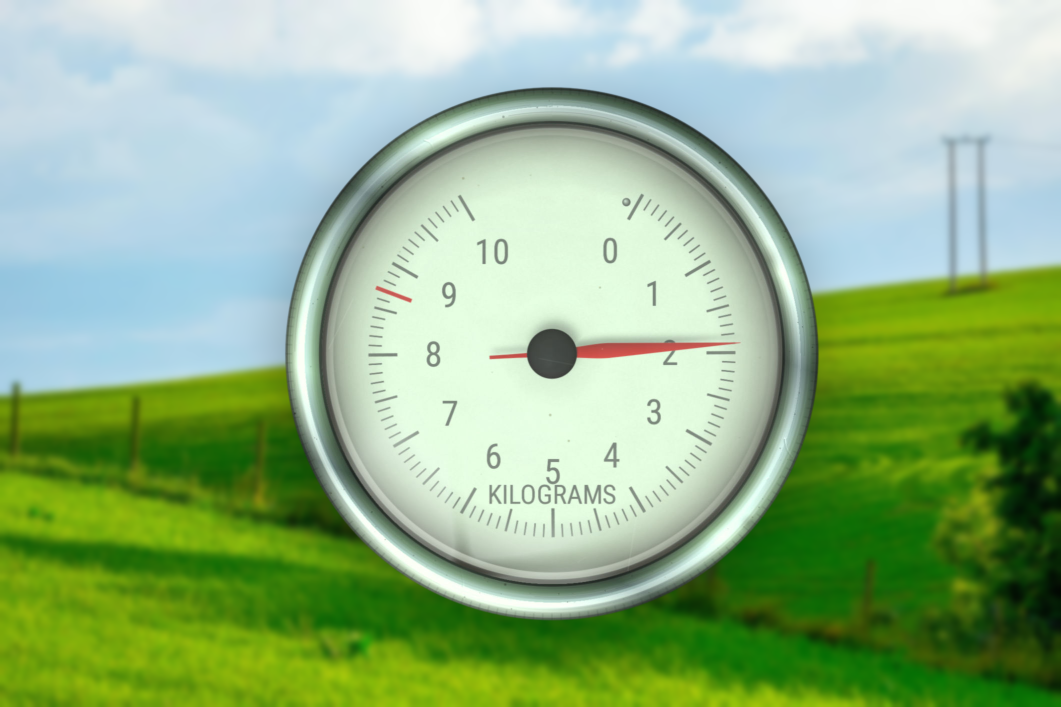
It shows 1.9 kg
